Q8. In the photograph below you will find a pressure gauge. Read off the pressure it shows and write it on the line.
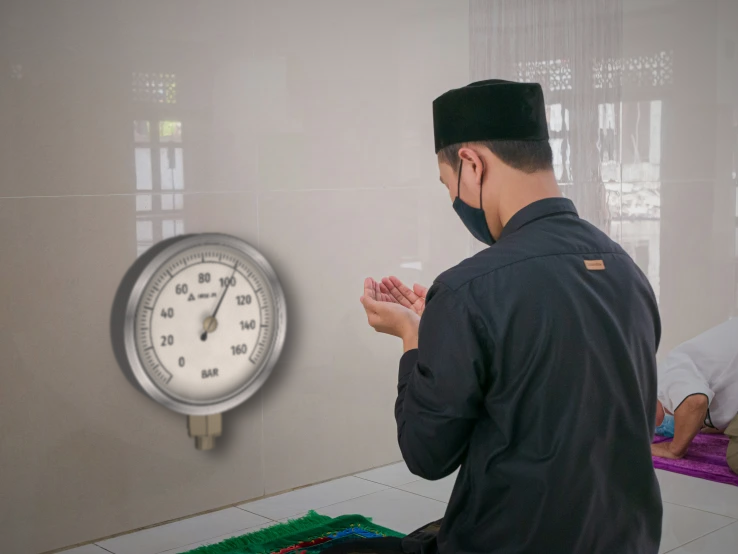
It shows 100 bar
